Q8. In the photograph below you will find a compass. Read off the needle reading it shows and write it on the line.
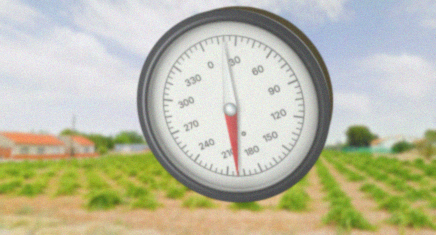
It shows 200 °
